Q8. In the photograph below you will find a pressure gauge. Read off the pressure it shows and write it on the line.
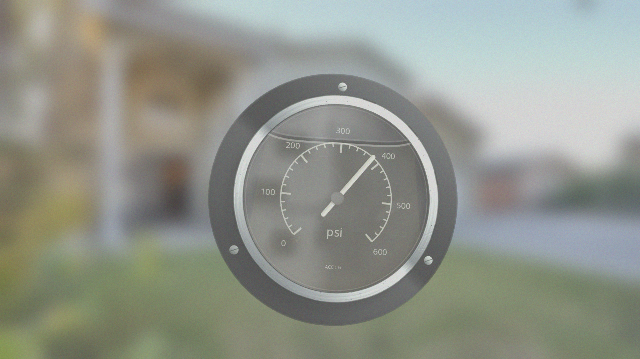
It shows 380 psi
